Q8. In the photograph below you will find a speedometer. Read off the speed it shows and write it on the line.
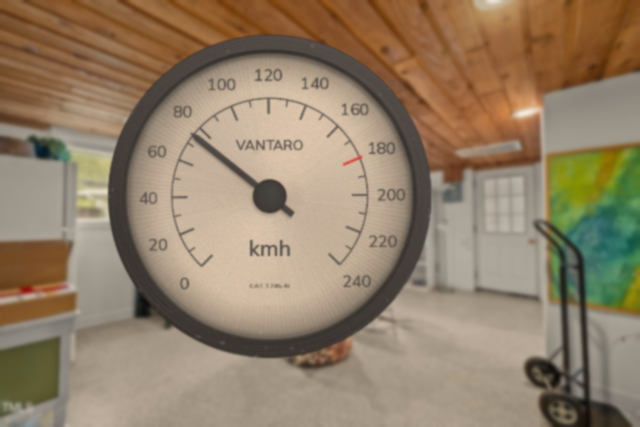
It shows 75 km/h
